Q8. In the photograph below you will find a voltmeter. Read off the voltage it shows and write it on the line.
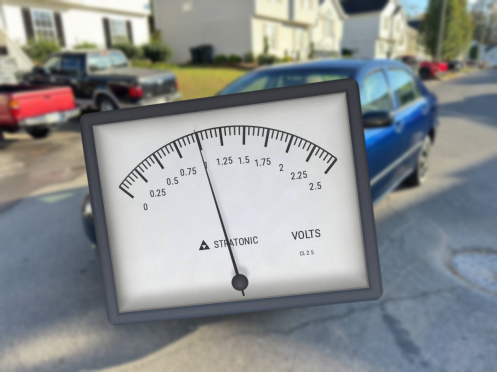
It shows 1 V
